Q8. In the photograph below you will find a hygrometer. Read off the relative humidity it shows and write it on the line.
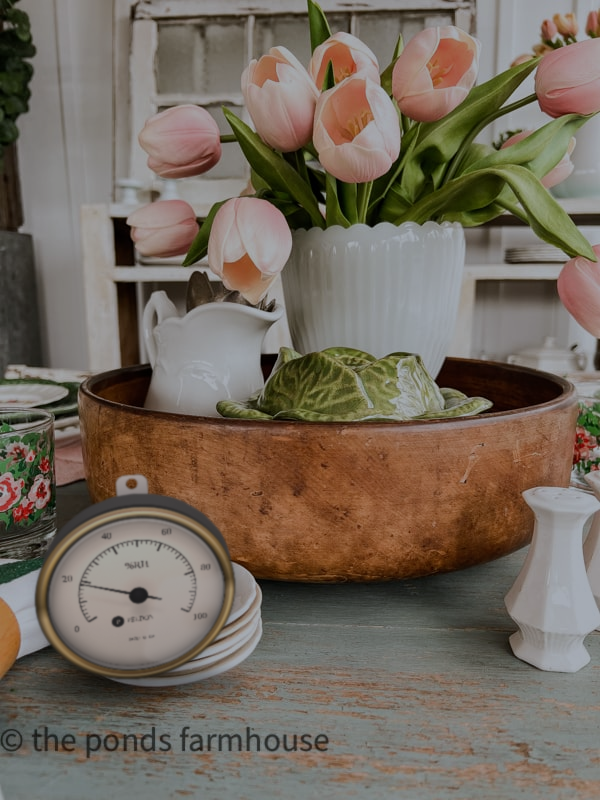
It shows 20 %
